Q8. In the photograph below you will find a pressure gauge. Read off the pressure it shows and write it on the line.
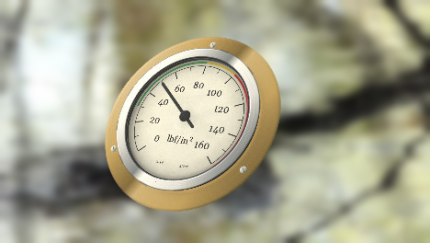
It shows 50 psi
